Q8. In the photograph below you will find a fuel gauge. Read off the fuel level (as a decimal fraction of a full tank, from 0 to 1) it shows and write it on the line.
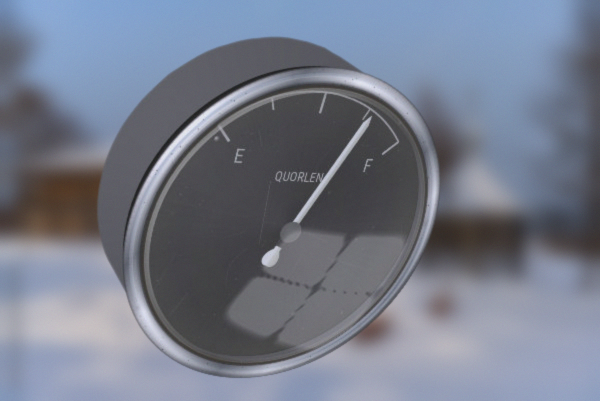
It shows 0.75
